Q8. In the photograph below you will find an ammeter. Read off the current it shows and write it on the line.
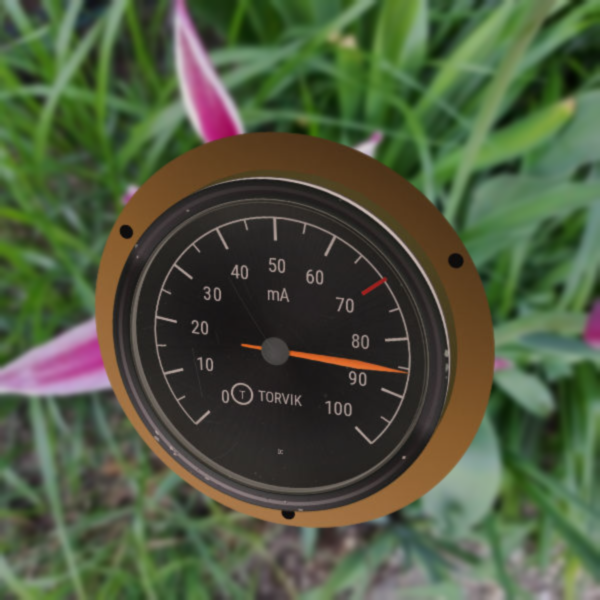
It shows 85 mA
